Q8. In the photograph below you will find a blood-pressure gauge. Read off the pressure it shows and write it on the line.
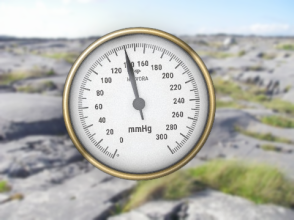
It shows 140 mmHg
